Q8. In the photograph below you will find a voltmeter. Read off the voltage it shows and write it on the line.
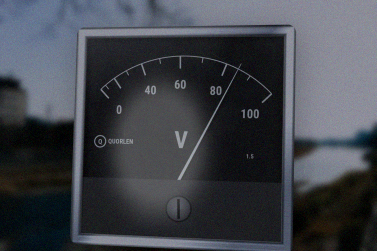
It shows 85 V
